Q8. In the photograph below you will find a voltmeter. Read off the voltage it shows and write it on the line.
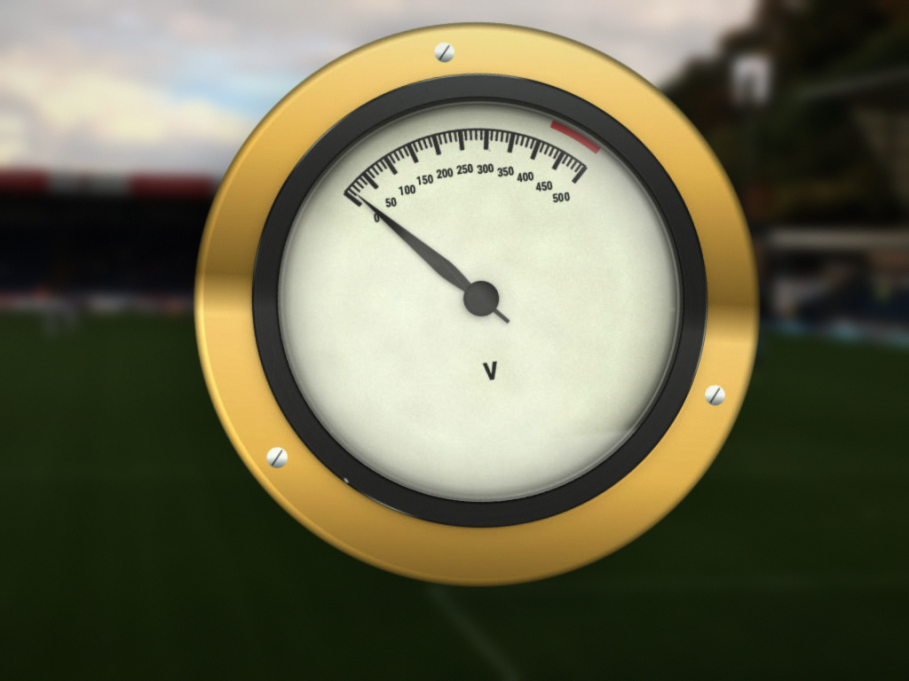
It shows 10 V
